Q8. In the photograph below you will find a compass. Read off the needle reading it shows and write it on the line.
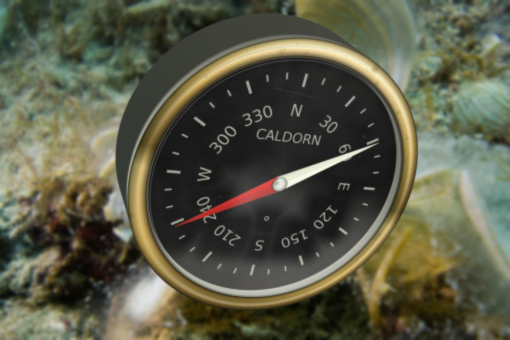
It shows 240 °
